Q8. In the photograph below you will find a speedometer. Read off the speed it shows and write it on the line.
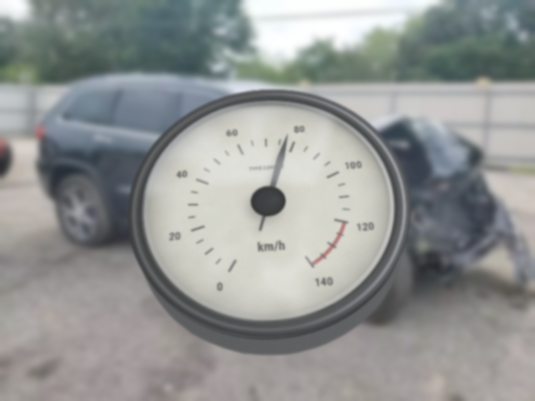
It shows 77.5 km/h
